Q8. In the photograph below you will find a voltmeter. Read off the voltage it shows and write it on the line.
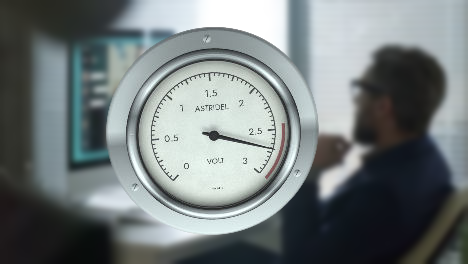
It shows 2.7 V
